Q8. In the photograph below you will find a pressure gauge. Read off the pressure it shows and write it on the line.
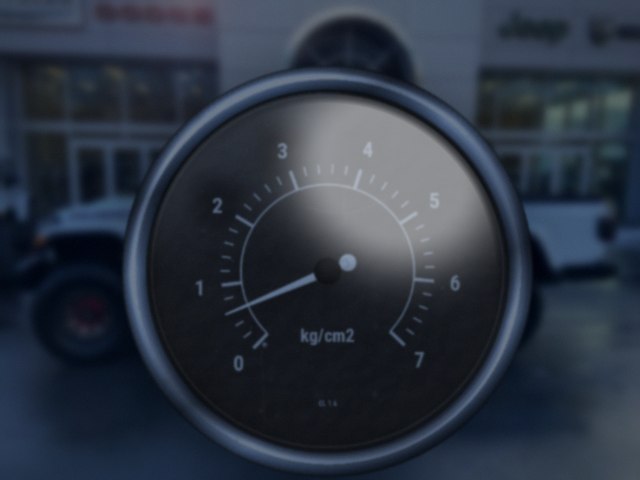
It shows 0.6 kg/cm²
